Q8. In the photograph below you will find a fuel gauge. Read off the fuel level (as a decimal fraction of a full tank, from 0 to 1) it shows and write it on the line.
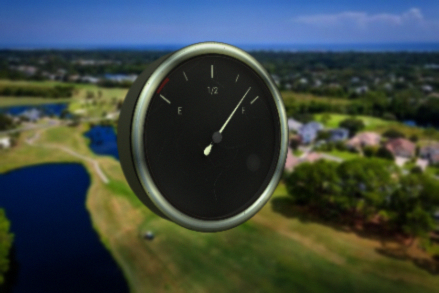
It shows 0.875
